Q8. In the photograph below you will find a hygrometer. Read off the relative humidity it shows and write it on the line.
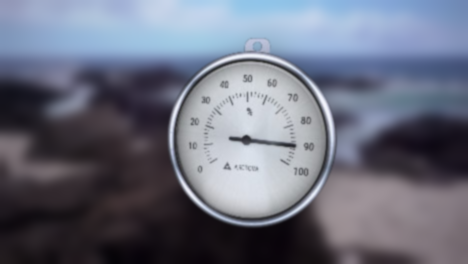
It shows 90 %
